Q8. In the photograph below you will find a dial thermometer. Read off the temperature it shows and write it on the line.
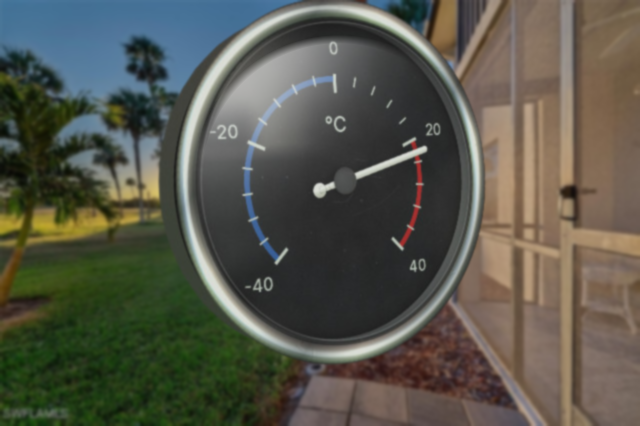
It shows 22 °C
